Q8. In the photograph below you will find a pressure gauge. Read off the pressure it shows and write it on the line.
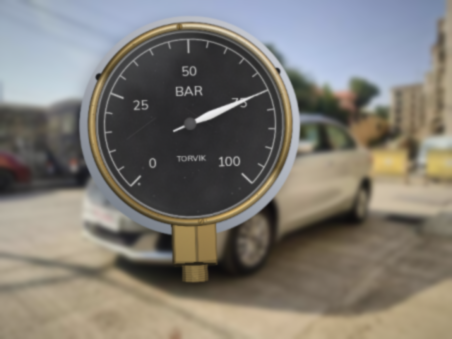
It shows 75 bar
